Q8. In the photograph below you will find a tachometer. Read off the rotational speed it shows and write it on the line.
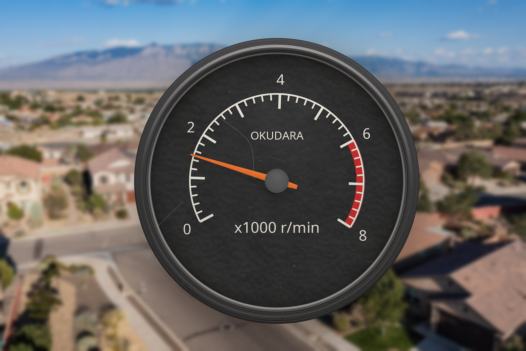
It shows 1500 rpm
